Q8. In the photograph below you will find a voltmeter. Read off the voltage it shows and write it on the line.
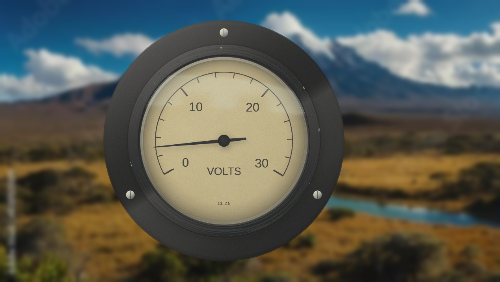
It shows 3 V
